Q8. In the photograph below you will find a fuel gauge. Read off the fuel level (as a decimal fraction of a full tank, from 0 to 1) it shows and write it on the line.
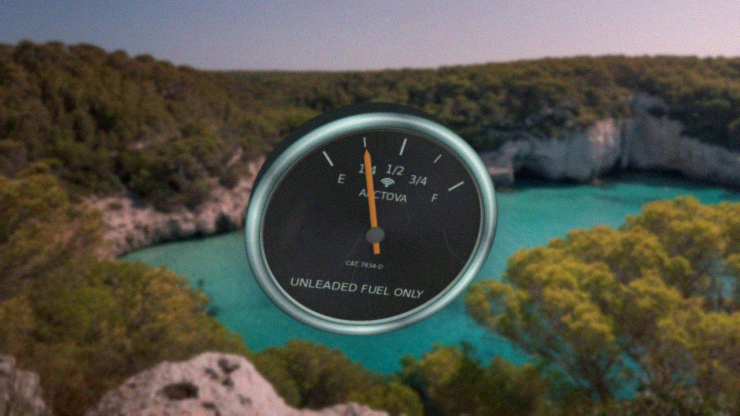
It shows 0.25
